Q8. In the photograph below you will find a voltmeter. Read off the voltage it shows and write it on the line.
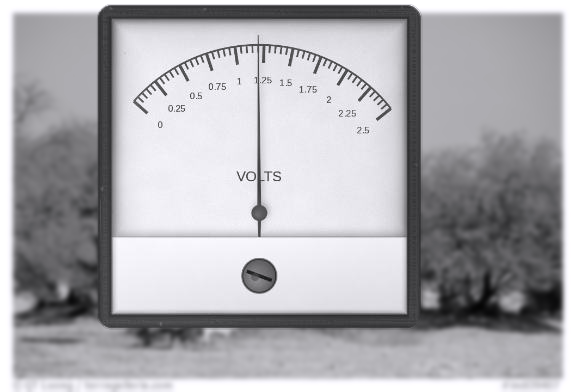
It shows 1.2 V
